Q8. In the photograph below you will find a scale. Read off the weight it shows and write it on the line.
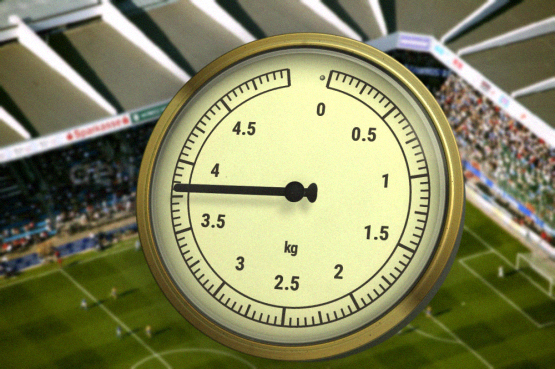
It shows 3.8 kg
